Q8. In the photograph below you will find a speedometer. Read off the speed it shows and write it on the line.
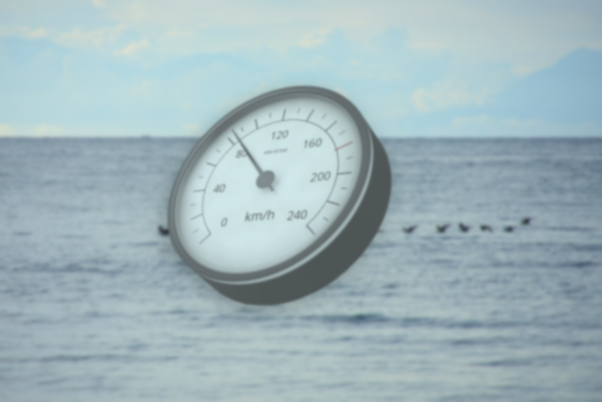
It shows 85 km/h
